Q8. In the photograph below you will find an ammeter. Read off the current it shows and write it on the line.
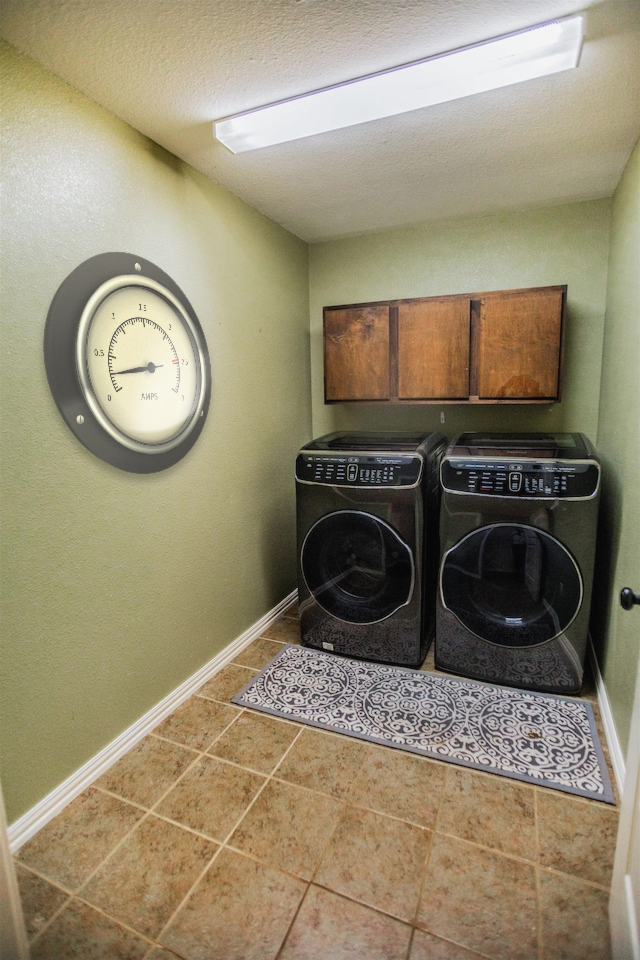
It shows 0.25 A
